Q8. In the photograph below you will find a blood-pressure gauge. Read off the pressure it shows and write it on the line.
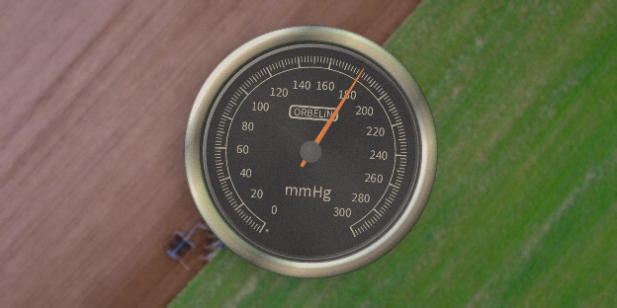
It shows 180 mmHg
